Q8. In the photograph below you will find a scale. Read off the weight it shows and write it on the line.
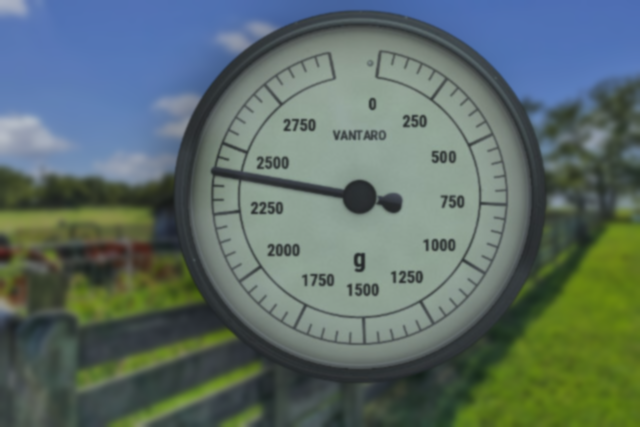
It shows 2400 g
